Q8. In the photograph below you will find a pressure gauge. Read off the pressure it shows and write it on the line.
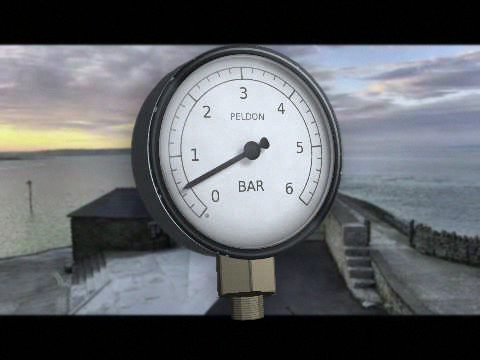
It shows 0.5 bar
